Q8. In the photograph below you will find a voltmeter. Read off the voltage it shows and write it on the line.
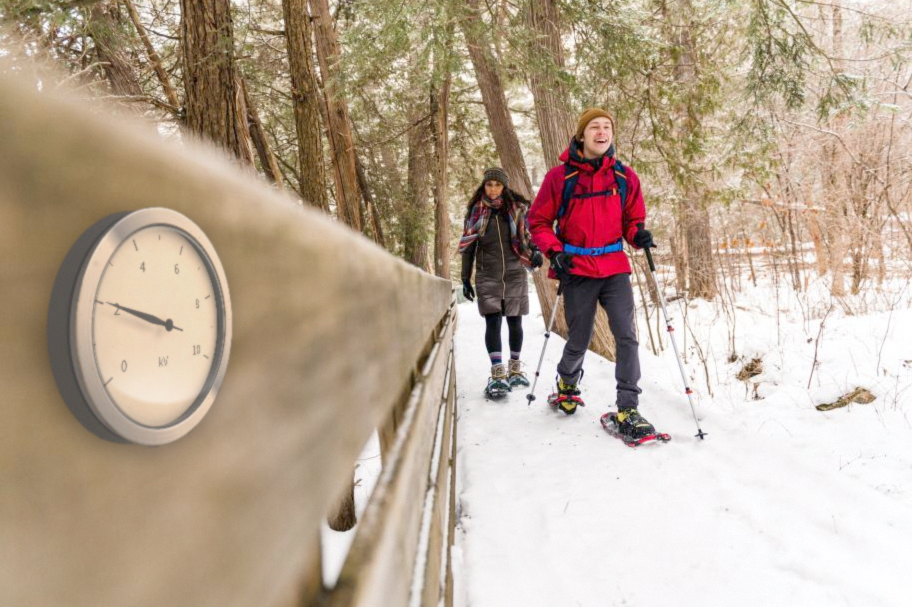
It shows 2 kV
